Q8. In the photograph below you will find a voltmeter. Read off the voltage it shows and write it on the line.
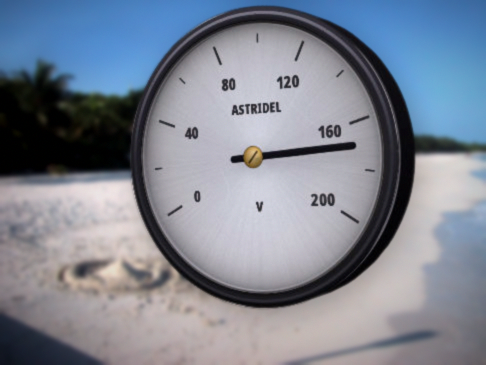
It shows 170 V
